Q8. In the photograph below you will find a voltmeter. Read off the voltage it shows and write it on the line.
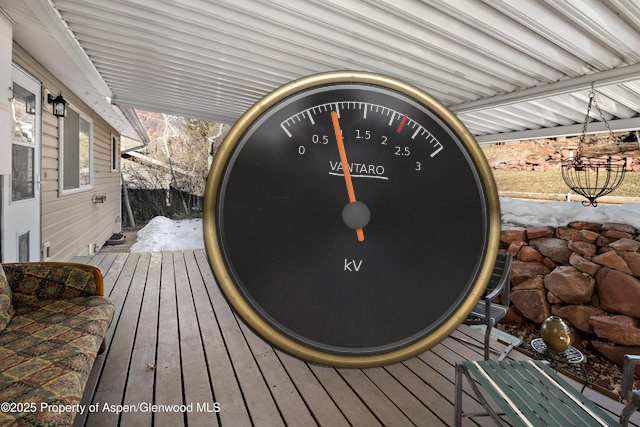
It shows 0.9 kV
